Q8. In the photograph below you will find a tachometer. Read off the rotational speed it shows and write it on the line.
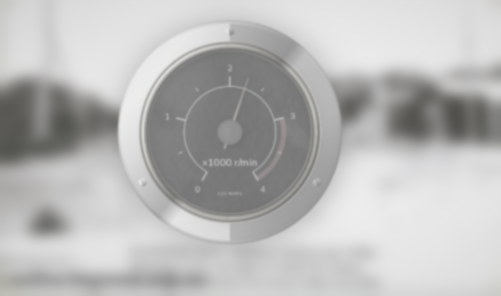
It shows 2250 rpm
